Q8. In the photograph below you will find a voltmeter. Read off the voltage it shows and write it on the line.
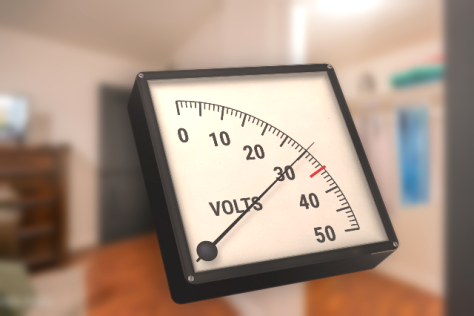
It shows 30 V
